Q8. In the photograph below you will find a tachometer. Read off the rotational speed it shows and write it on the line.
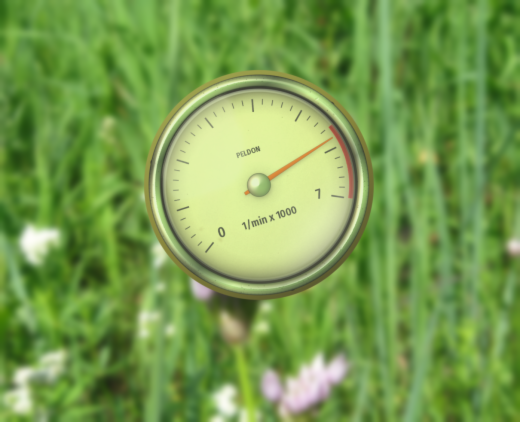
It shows 5800 rpm
